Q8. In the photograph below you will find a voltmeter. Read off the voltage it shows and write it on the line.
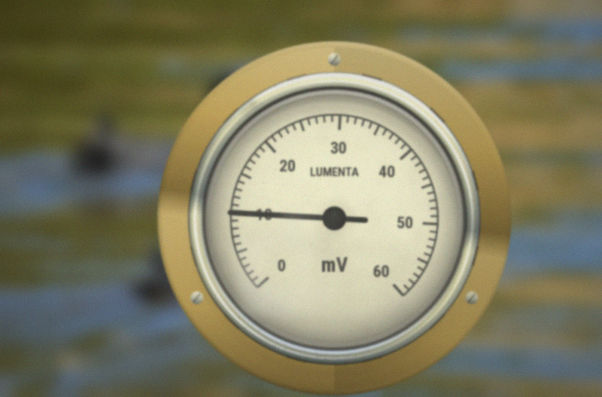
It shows 10 mV
